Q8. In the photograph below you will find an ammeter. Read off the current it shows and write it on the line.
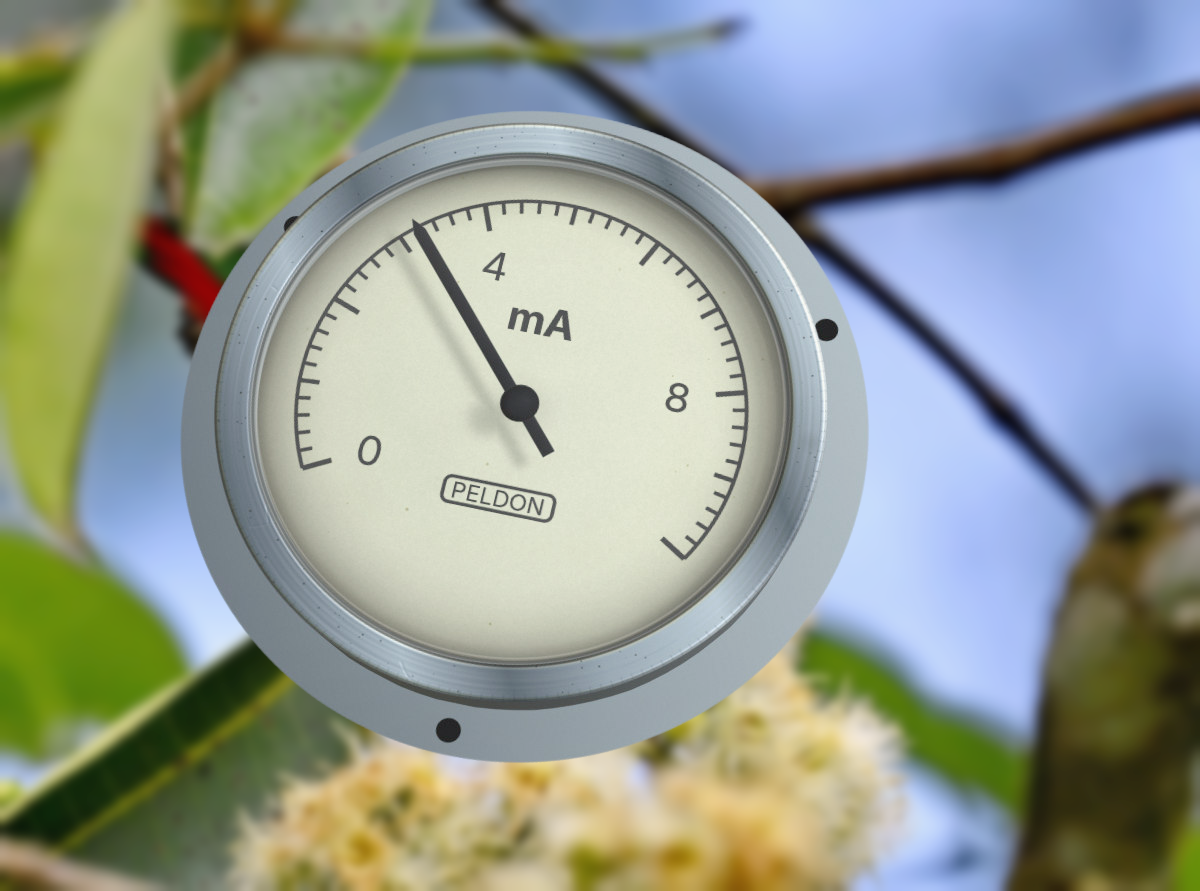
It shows 3.2 mA
